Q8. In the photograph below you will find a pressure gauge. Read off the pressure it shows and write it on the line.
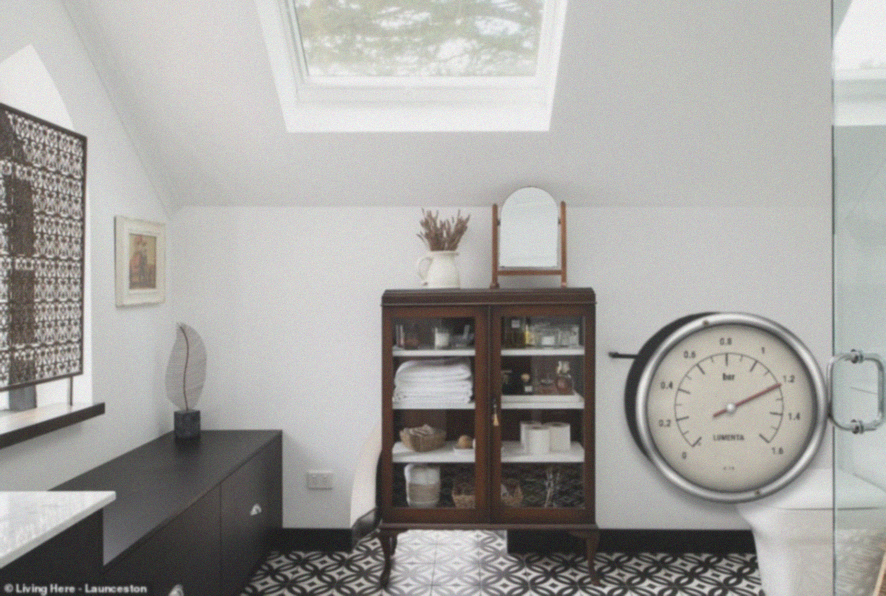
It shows 1.2 bar
